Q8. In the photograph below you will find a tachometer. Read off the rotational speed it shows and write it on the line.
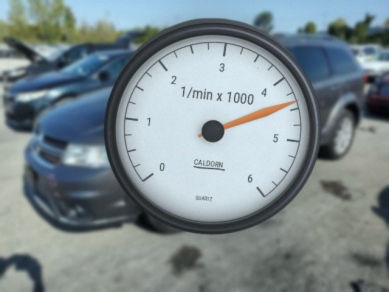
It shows 4375 rpm
